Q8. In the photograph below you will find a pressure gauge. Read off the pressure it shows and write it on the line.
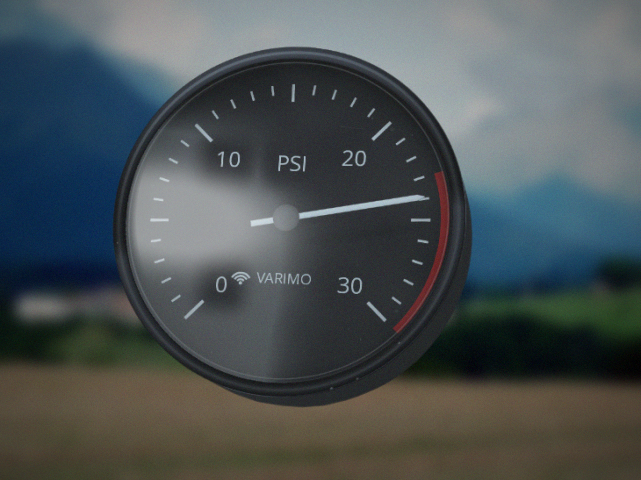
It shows 24 psi
